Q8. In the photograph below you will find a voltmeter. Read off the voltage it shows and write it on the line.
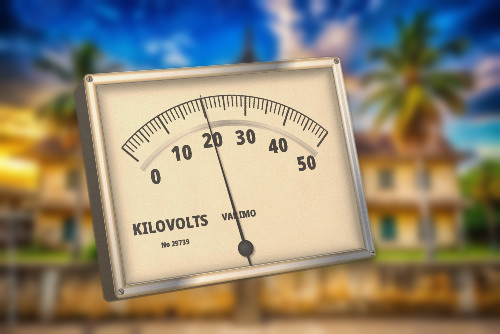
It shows 20 kV
